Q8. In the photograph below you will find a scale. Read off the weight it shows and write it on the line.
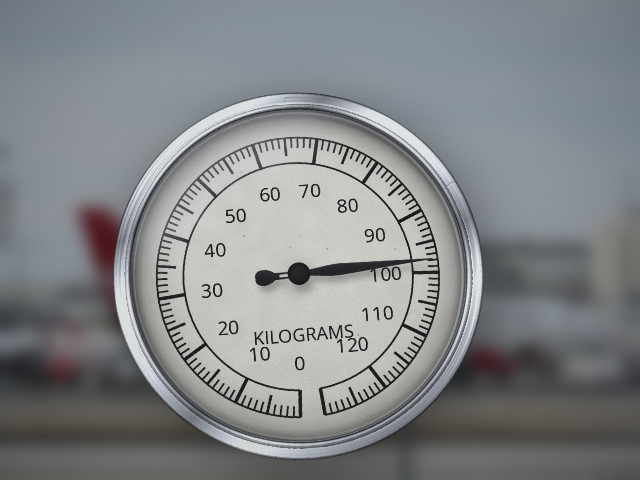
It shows 98 kg
